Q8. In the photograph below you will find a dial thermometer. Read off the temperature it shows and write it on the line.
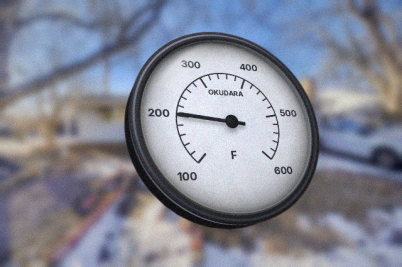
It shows 200 °F
